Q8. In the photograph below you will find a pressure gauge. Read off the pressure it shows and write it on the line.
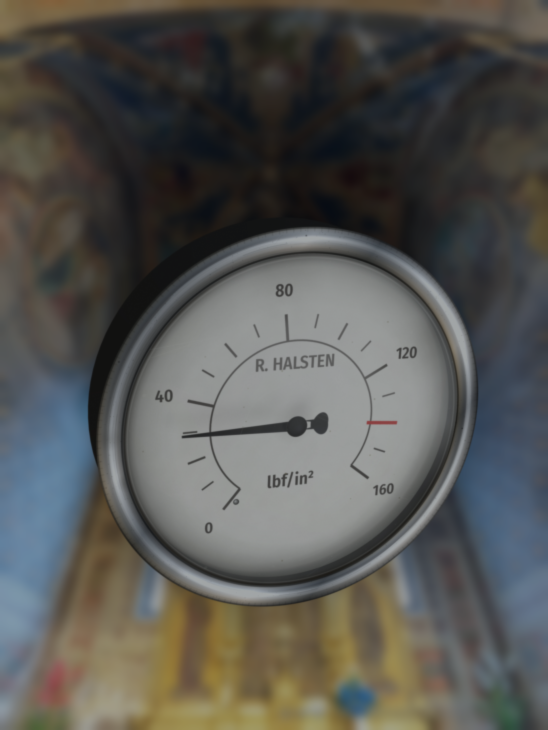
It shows 30 psi
